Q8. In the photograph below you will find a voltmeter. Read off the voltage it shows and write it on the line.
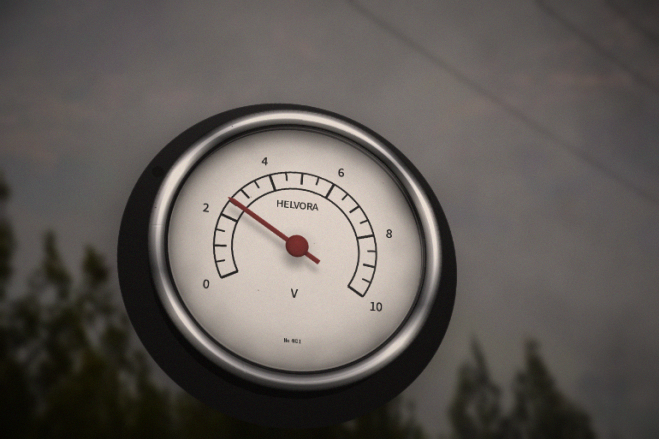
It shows 2.5 V
